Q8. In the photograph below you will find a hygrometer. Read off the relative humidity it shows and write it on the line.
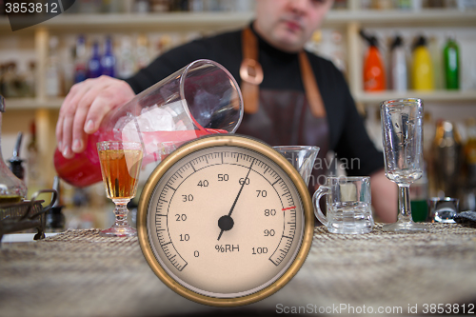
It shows 60 %
